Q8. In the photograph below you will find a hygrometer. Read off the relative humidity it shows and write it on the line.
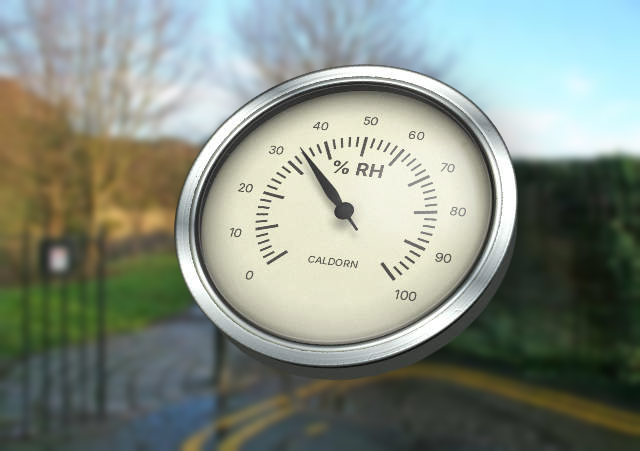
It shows 34 %
